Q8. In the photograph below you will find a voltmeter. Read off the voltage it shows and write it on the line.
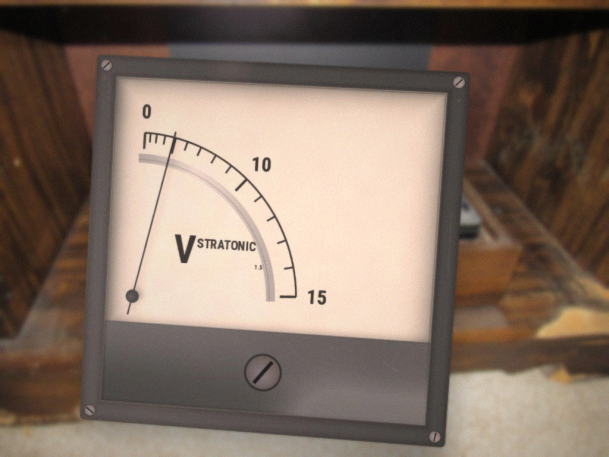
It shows 5 V
